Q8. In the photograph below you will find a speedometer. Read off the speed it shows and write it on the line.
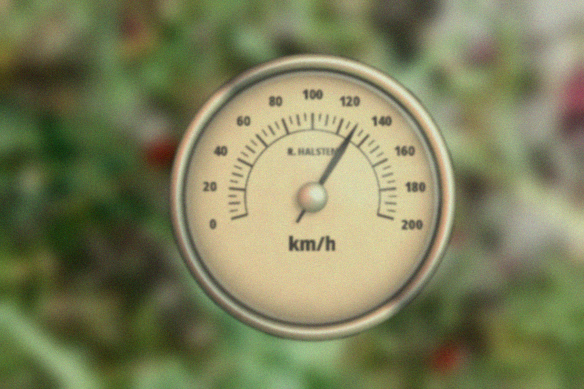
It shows 130 km/h
